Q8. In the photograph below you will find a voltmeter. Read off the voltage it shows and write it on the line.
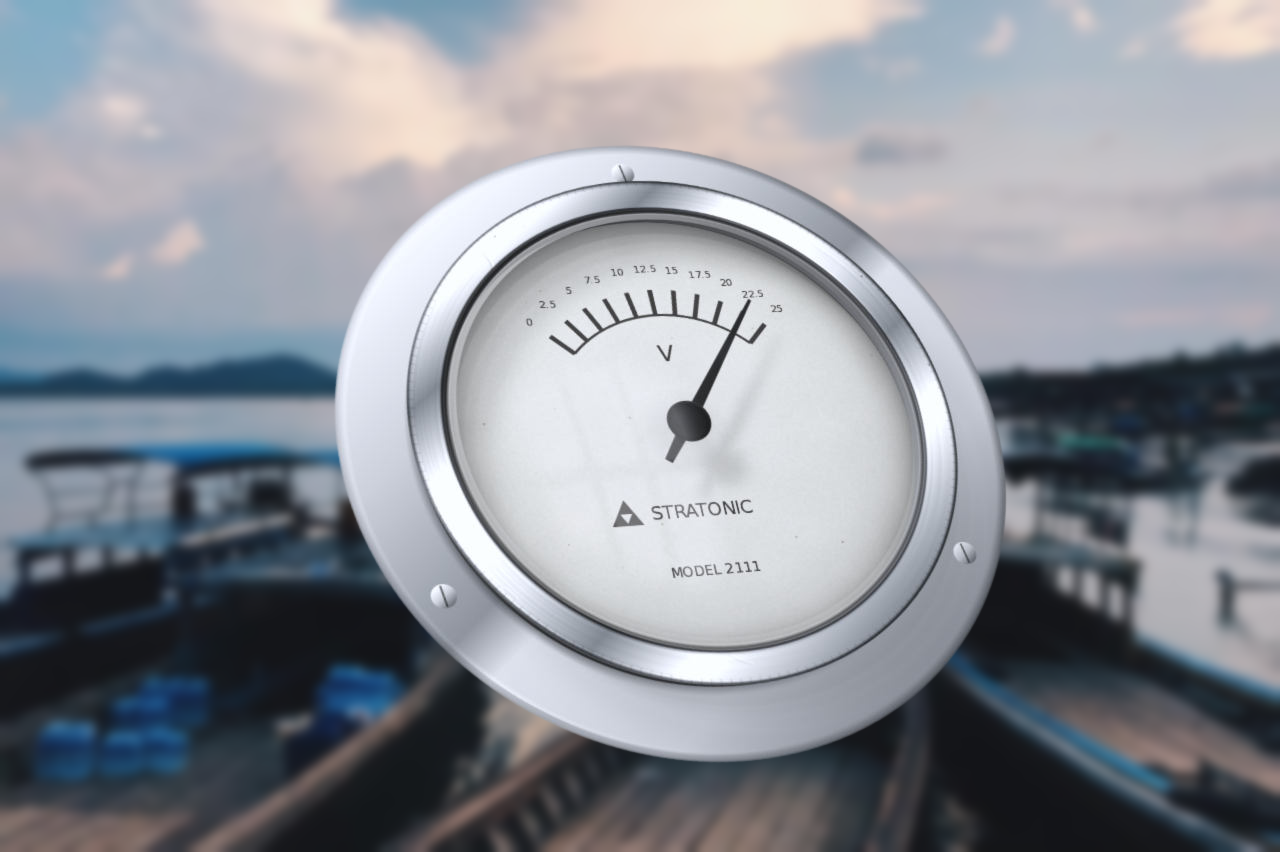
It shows 22.5 V
